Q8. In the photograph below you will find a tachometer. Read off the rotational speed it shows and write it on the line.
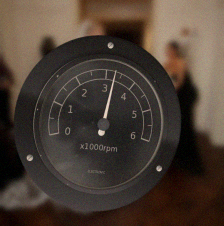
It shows 3250 rpm
